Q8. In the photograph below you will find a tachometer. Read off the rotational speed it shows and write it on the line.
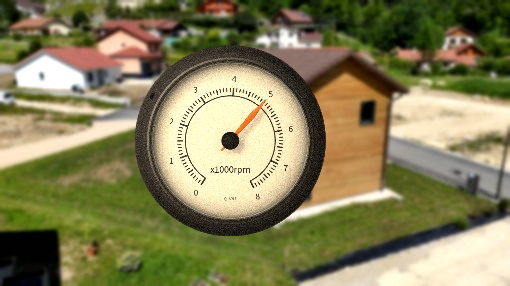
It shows 5000 rpm
